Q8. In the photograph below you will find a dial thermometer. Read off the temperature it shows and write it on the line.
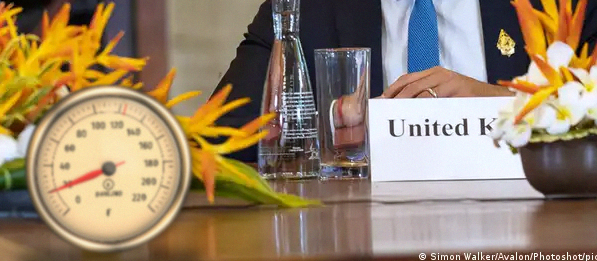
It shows 20 °F
